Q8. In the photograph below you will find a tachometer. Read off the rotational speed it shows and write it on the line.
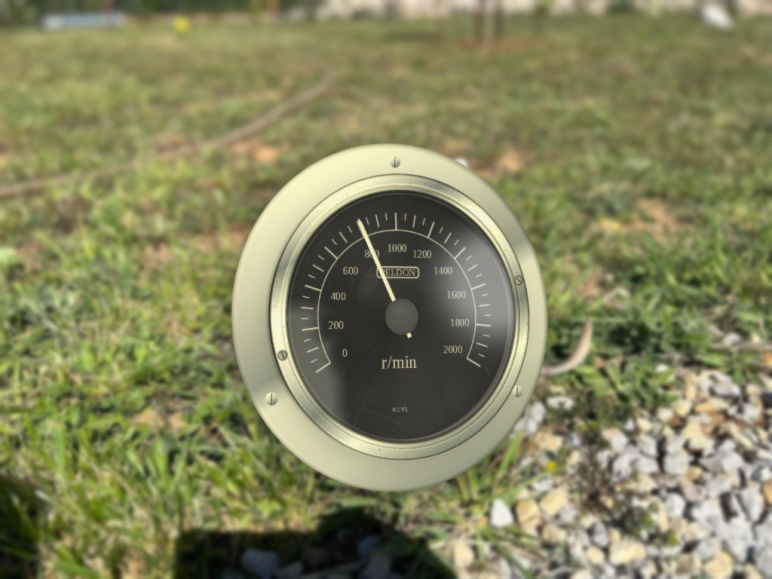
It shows 800 rpm
